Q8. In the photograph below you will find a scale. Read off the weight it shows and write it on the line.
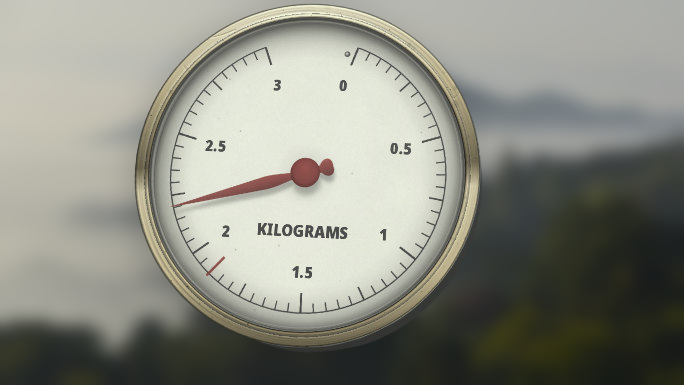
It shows 2.2 kg
